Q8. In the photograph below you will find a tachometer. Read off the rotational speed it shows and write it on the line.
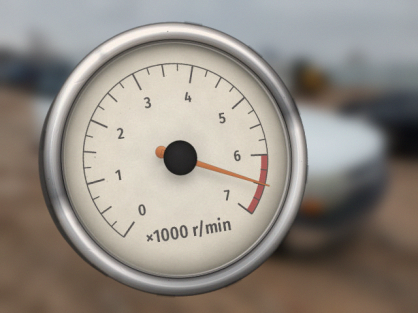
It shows 6500 rpm
